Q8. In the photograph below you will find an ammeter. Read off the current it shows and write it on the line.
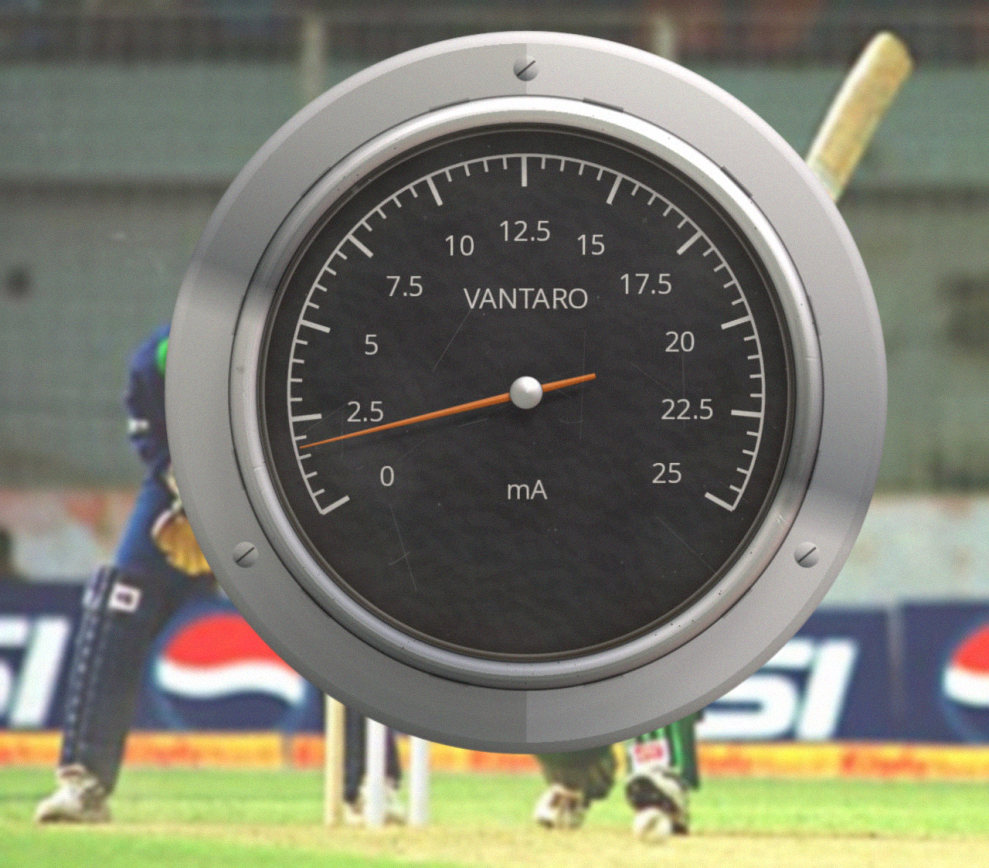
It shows 1.75 mA
